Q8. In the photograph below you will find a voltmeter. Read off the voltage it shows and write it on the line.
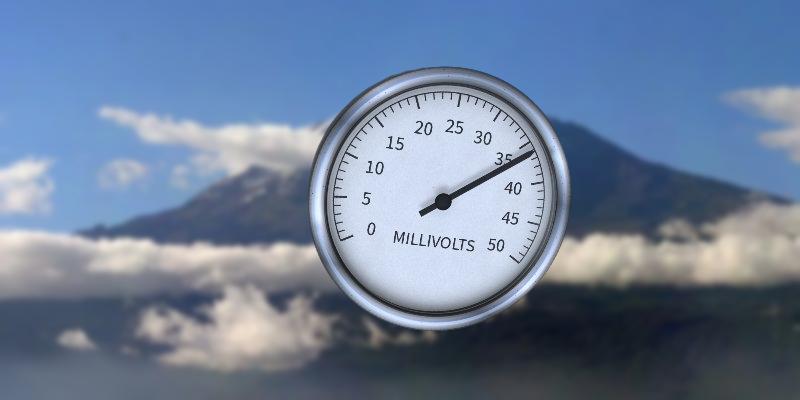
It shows 36 mV
